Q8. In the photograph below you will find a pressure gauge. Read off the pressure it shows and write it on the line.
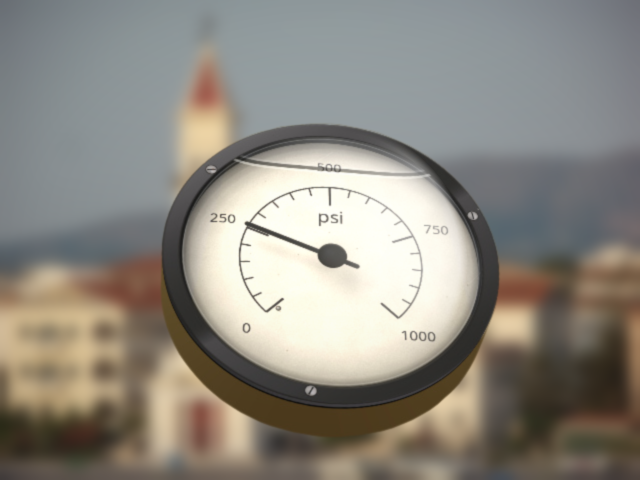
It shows 250 psi
